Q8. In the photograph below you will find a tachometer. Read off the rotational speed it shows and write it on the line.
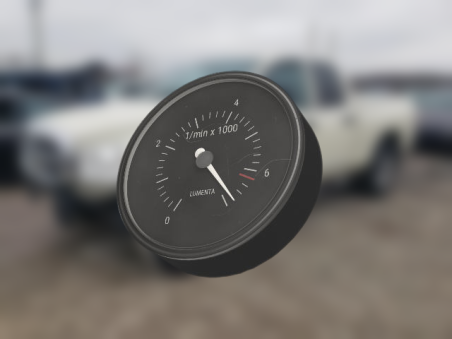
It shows 6800 rpm
